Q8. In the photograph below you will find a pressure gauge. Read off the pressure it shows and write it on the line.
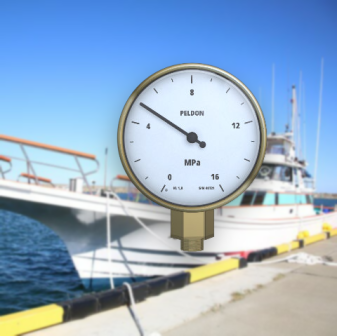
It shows 5 MPa
